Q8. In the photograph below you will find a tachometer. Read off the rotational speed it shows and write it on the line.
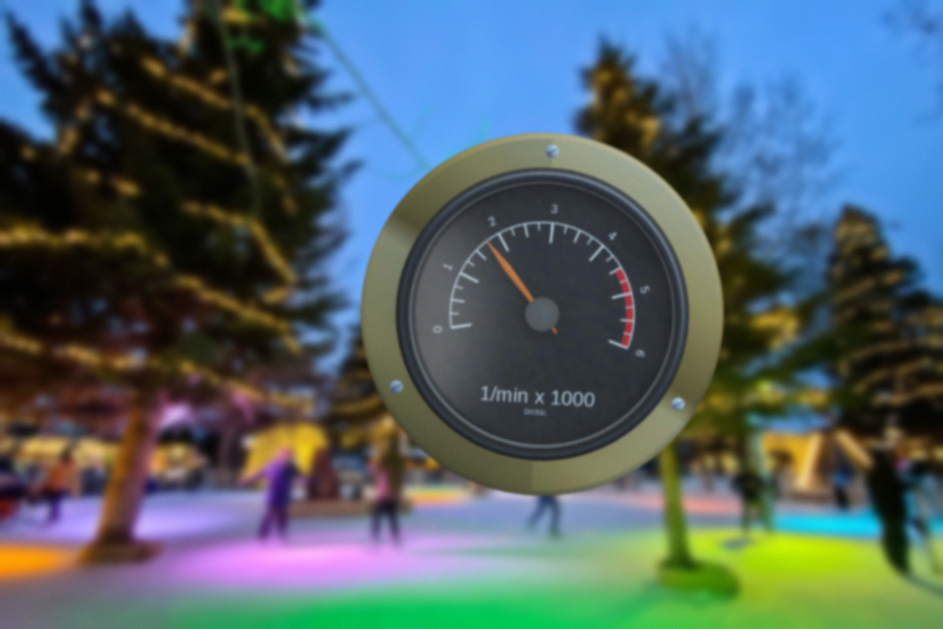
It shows 1750 rpm
